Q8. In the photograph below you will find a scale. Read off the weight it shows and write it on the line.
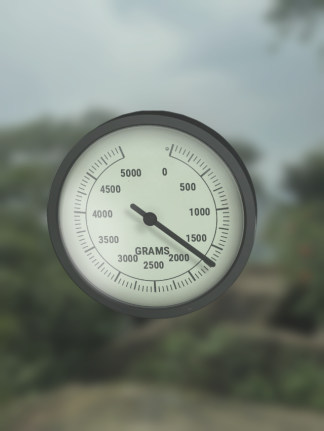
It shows 1700 g
